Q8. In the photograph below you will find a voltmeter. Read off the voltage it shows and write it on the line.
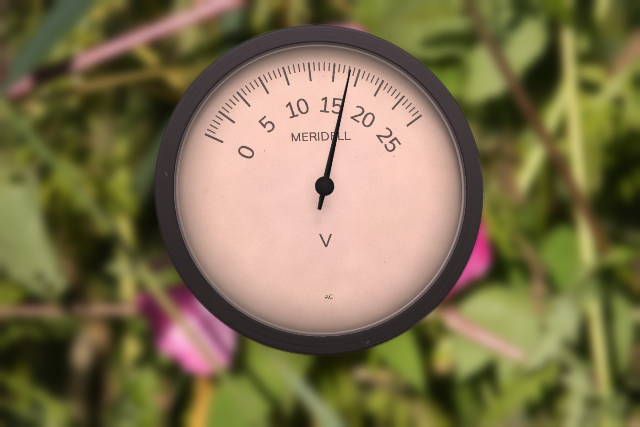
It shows 16.5 V
